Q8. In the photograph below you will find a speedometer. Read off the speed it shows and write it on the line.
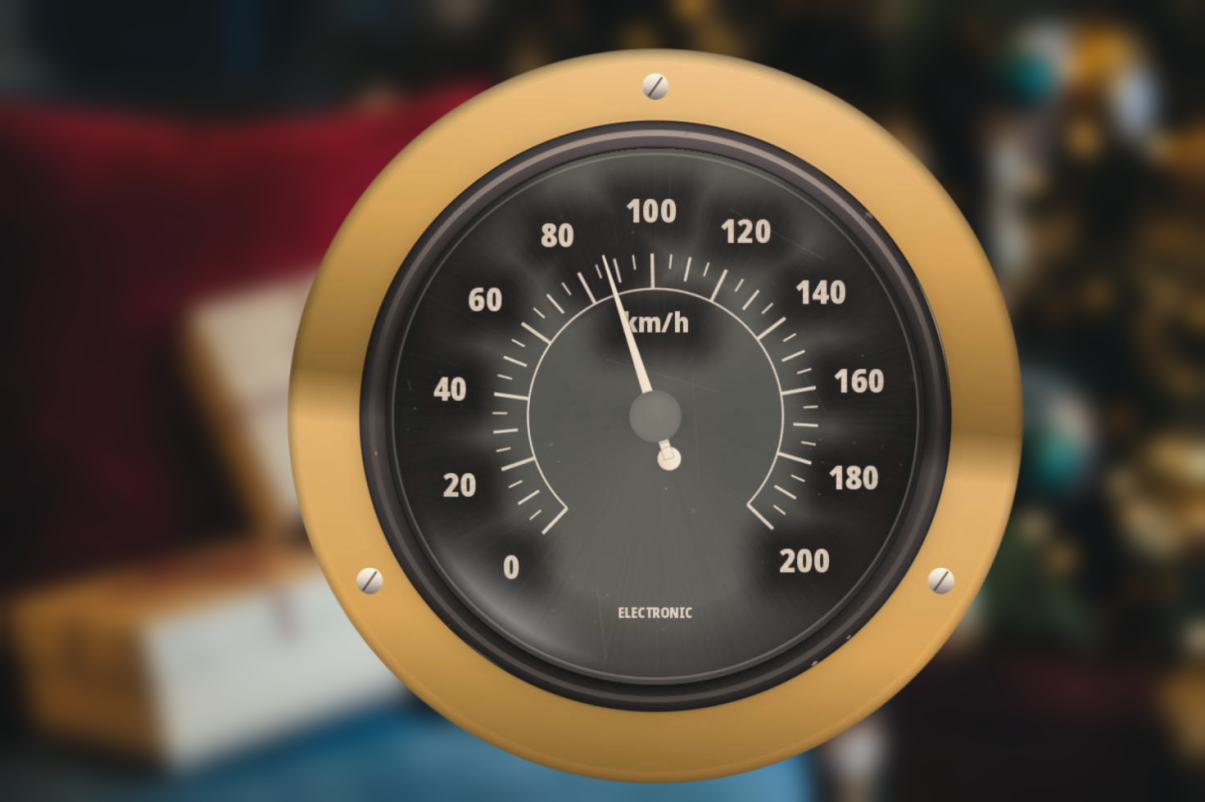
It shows 87.5 km/h
